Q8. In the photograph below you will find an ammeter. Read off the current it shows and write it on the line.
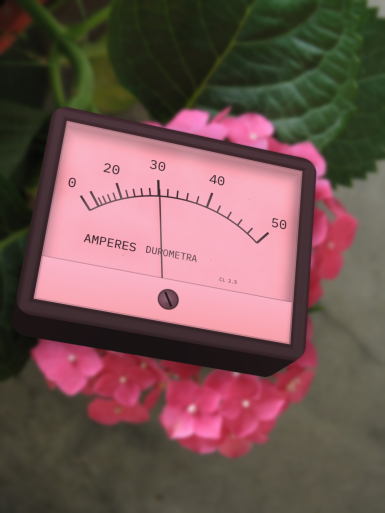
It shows 30 A
